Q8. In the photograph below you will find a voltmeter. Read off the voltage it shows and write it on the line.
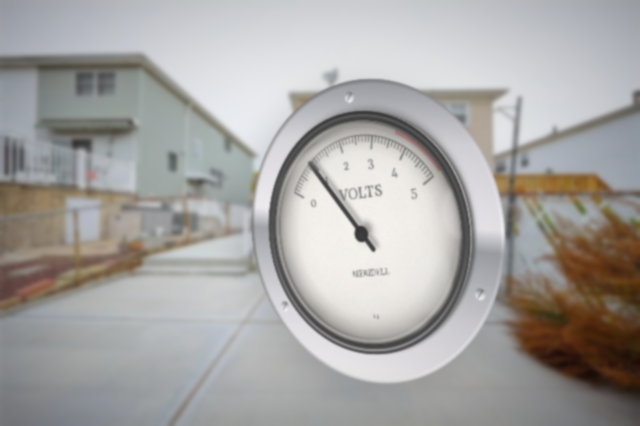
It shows 1 V
